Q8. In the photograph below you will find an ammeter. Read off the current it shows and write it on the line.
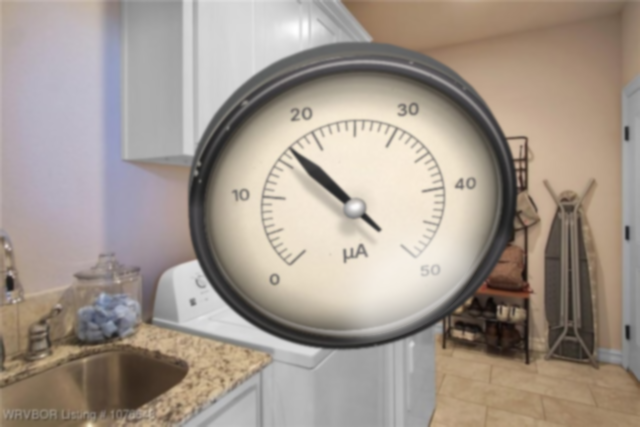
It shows 17 µA
